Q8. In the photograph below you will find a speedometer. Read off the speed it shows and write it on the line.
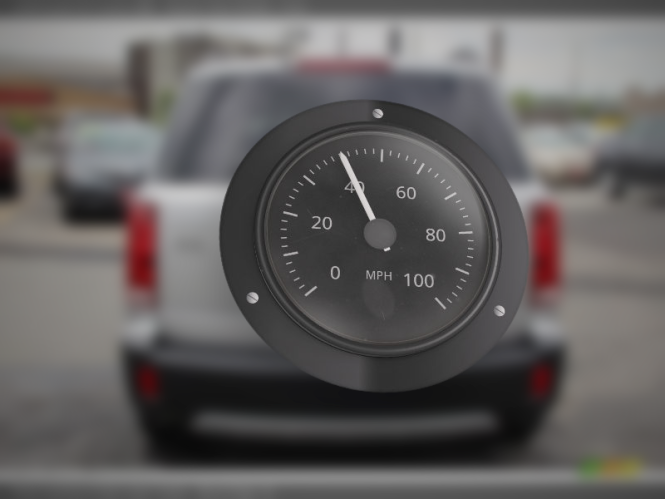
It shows 40 mph
